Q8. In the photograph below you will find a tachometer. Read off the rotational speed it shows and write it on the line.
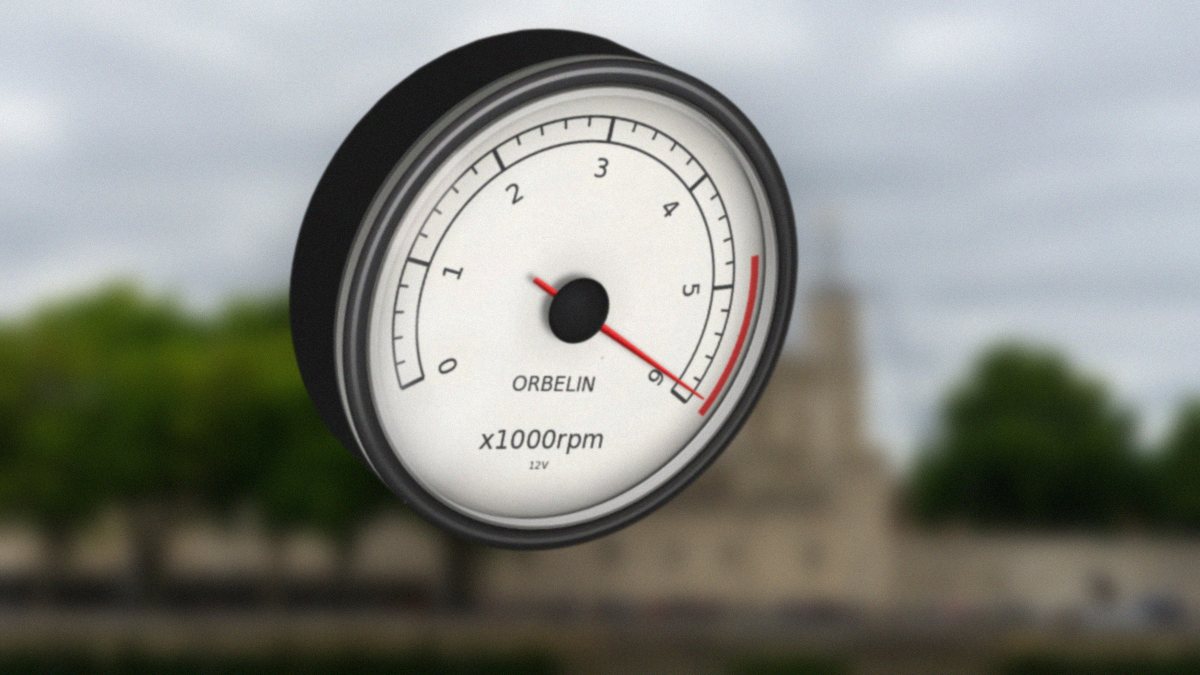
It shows 5900 rpm
